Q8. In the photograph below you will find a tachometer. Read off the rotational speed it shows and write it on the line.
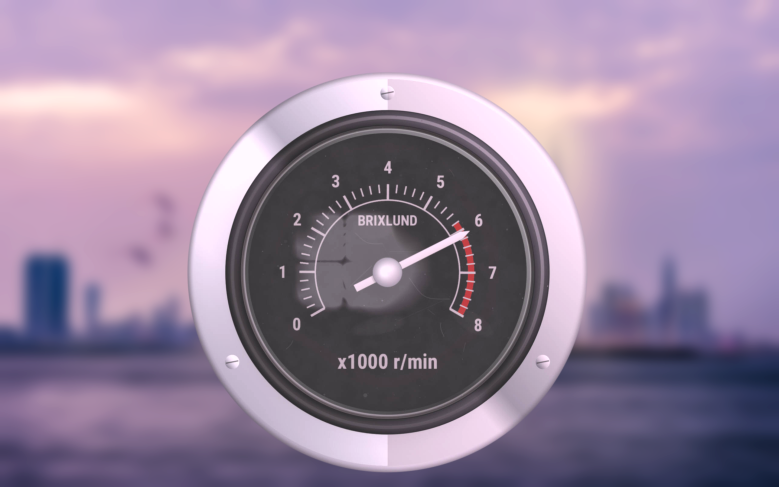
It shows 6100 rpm
